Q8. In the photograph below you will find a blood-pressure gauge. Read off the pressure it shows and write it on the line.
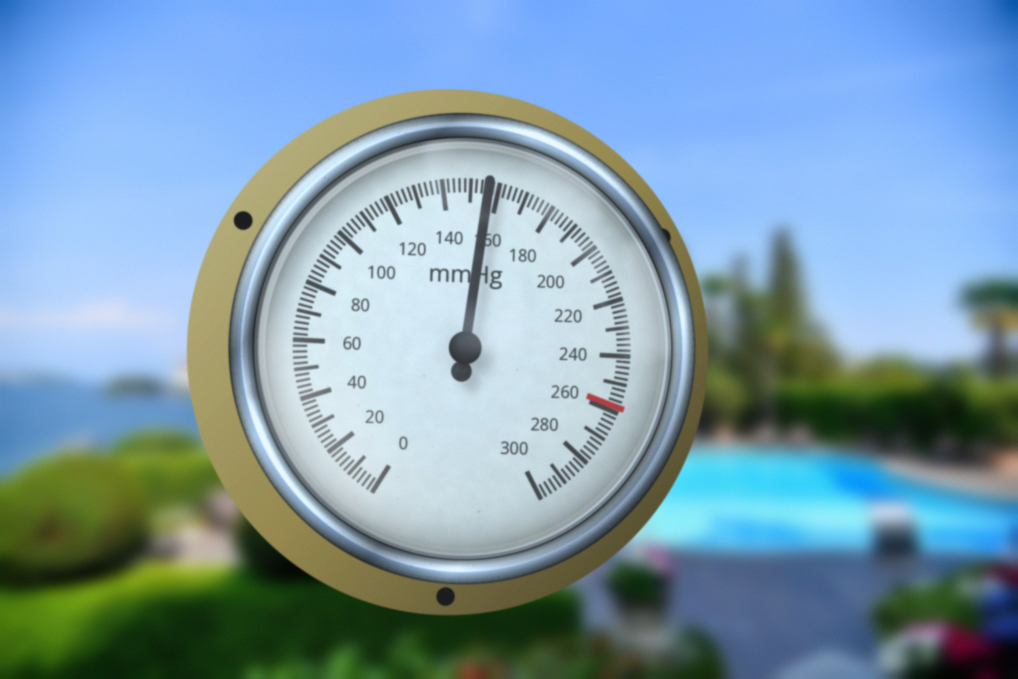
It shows 156 mmHg
